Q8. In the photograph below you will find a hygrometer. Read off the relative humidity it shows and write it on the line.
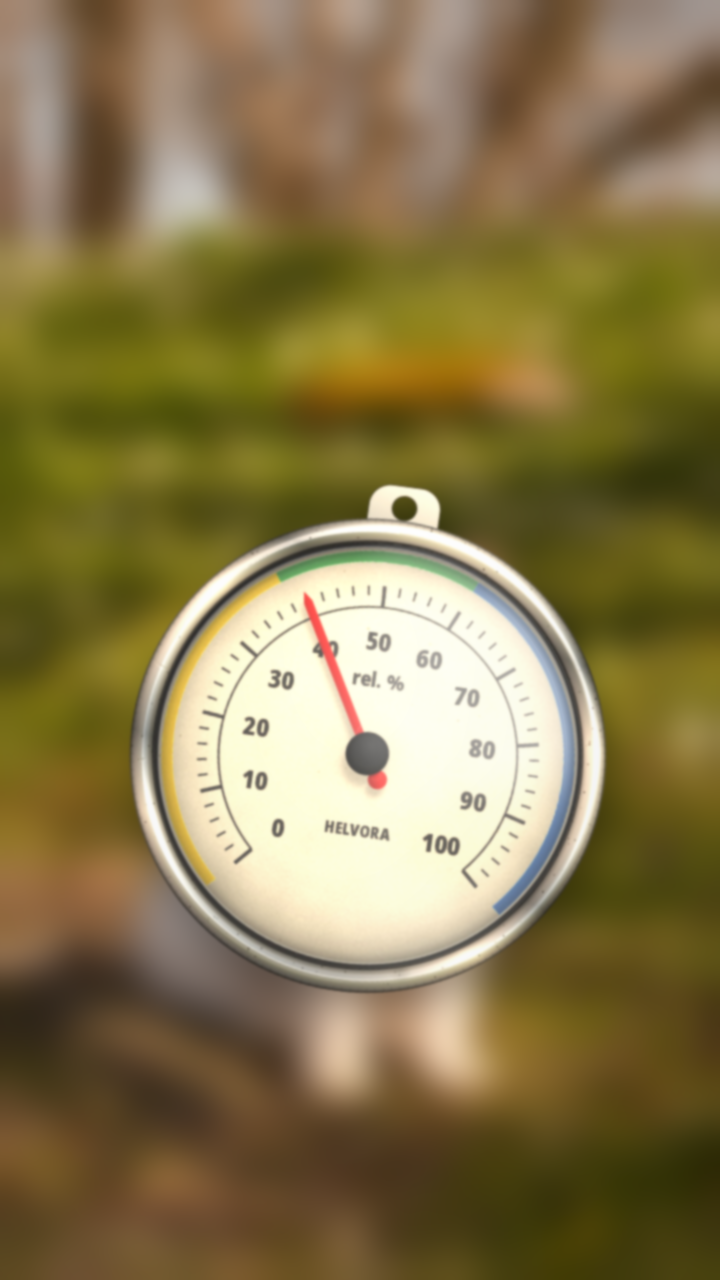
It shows 40 %
